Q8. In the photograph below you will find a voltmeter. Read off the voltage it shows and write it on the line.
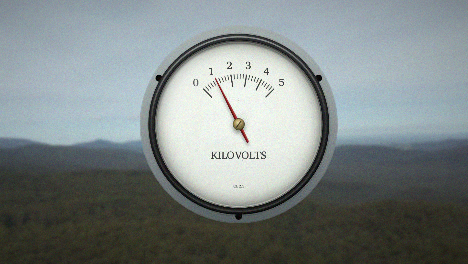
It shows 1 kV
